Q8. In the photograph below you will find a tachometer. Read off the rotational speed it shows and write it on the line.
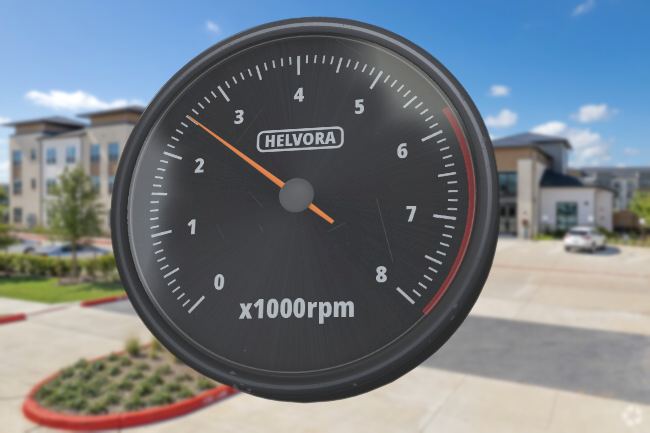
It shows 2500 rpm
